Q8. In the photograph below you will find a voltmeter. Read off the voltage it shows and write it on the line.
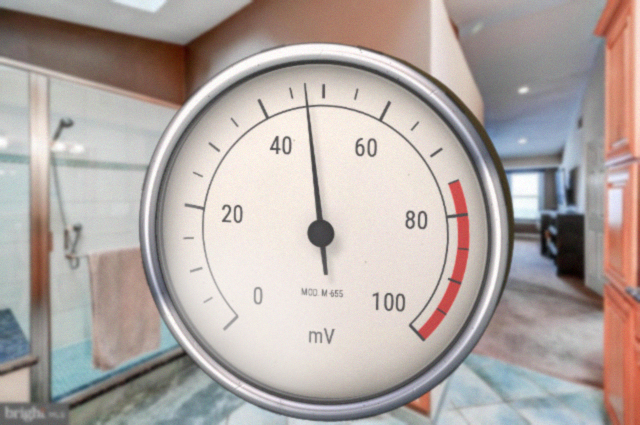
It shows 47.5 mV
